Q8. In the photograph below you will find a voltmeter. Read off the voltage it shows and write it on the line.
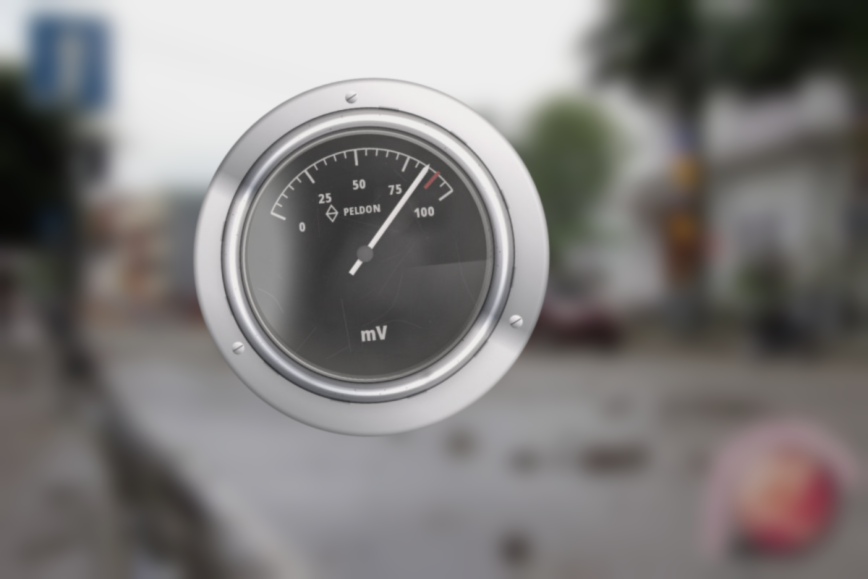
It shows 85 mV
